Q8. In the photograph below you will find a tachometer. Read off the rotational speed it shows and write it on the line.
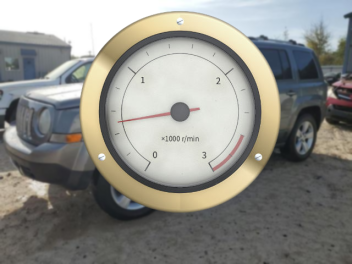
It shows 500 rpm
